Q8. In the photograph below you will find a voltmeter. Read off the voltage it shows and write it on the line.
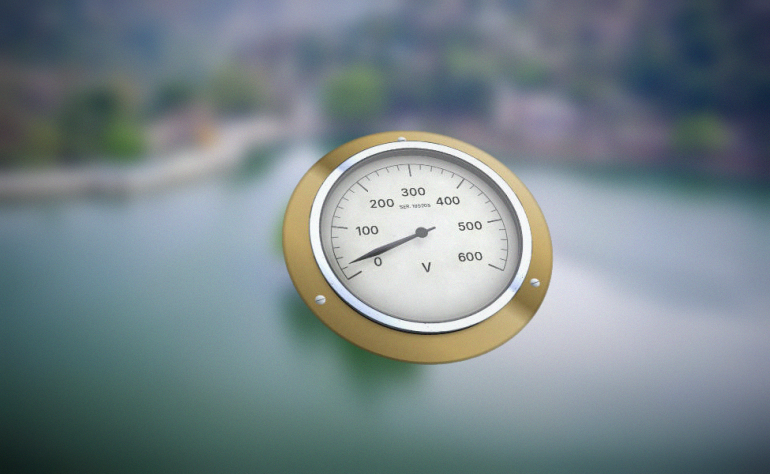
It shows 20 V
